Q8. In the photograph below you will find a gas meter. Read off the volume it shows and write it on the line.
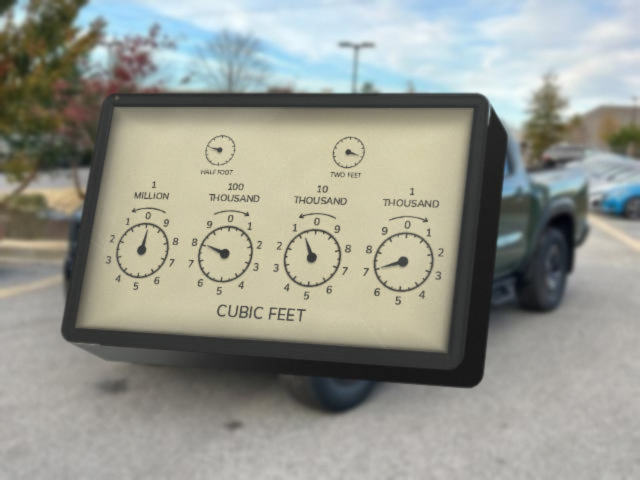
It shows 980700 ft³
